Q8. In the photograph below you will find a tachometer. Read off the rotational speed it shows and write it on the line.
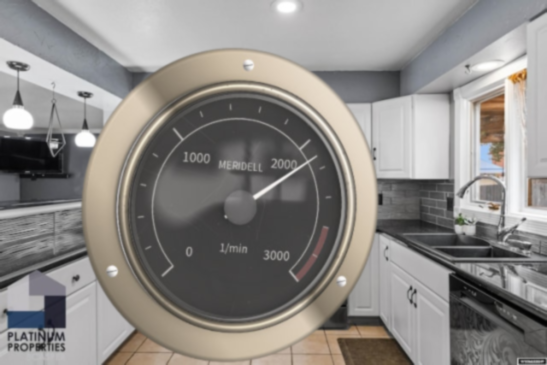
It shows 2100 rpm
